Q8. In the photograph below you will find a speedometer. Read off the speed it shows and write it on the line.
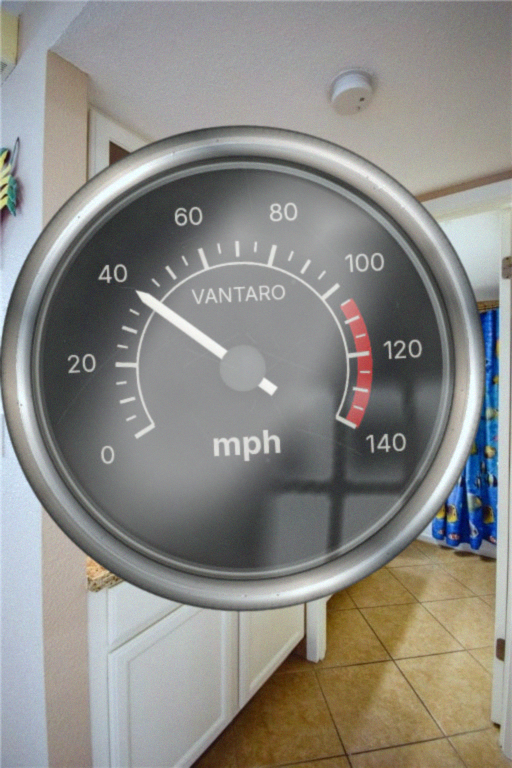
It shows 40 mph
